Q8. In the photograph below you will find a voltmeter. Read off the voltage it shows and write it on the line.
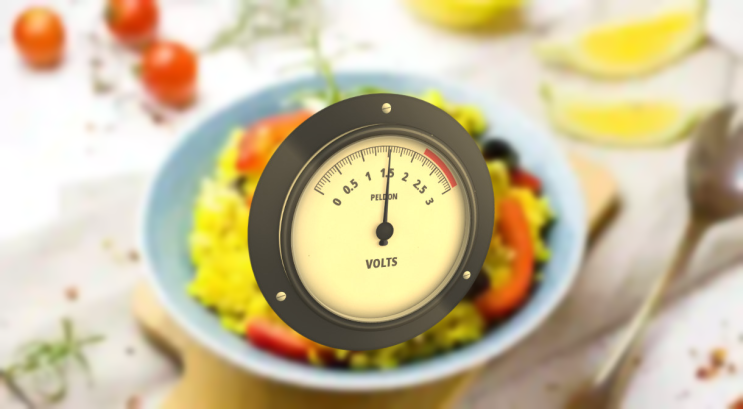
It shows 1.5 V
